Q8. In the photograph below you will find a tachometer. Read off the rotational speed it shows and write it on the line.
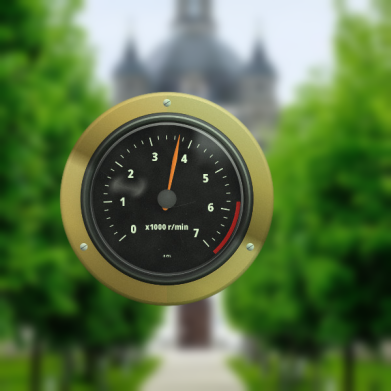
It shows 3700 rpm
